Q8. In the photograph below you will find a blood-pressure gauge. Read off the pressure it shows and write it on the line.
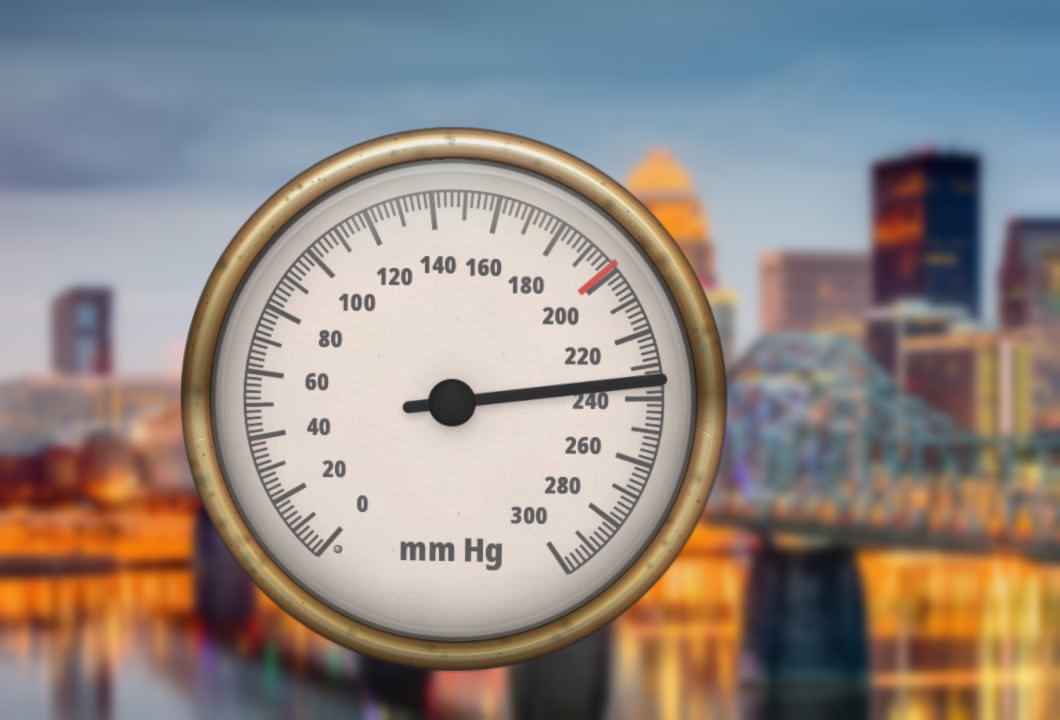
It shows 234 mmHg
